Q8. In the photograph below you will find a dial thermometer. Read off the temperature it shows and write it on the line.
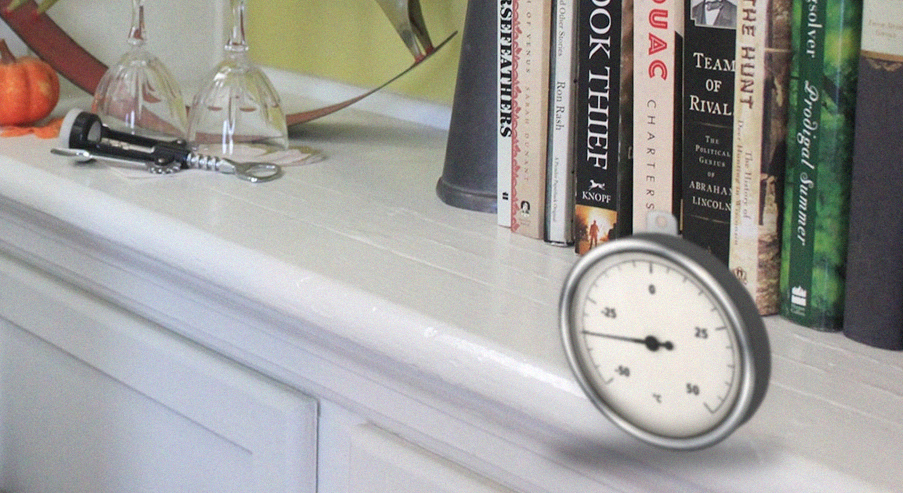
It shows -35 °C
